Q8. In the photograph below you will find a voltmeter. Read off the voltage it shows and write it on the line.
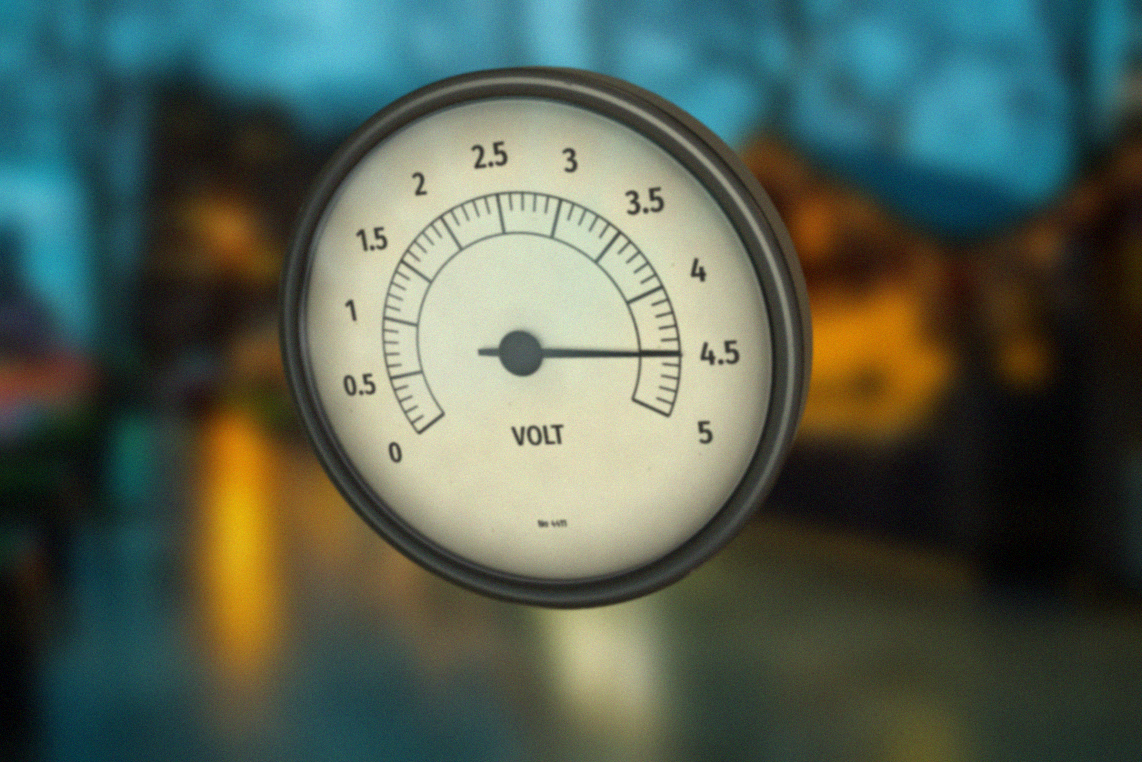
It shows 4.5 V
